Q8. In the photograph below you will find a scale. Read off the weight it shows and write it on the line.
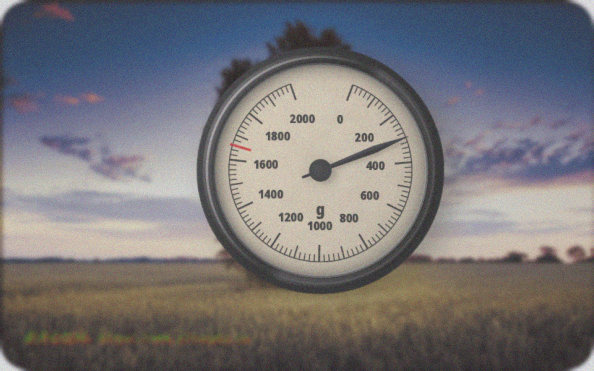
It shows 300 g
